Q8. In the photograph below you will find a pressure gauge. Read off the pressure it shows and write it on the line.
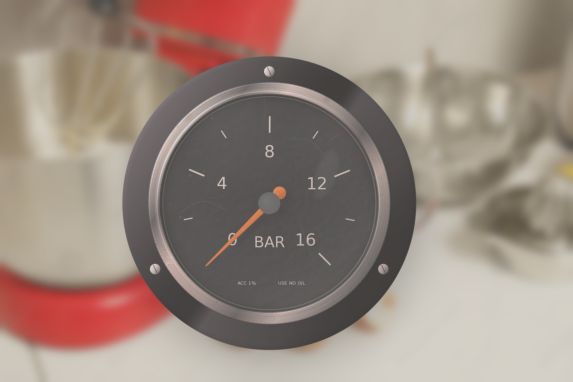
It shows 0 bar
